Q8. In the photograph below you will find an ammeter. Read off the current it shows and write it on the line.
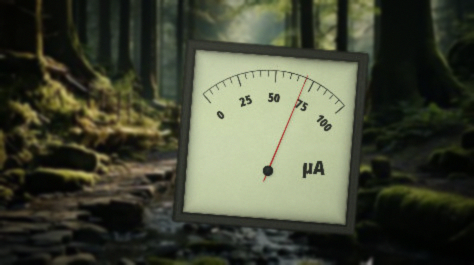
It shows 70 µA
